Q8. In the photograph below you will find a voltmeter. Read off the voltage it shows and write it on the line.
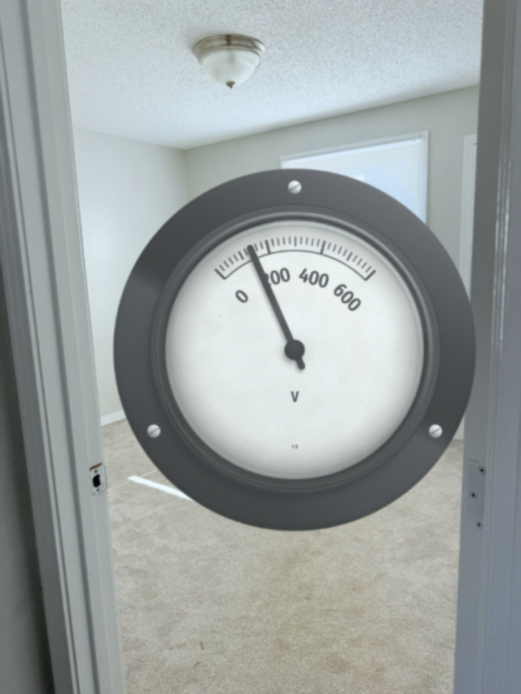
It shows 140 V
